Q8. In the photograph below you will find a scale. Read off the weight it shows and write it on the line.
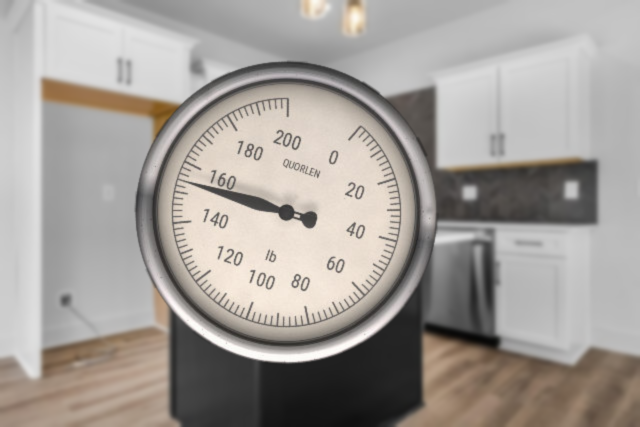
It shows 154 lb
